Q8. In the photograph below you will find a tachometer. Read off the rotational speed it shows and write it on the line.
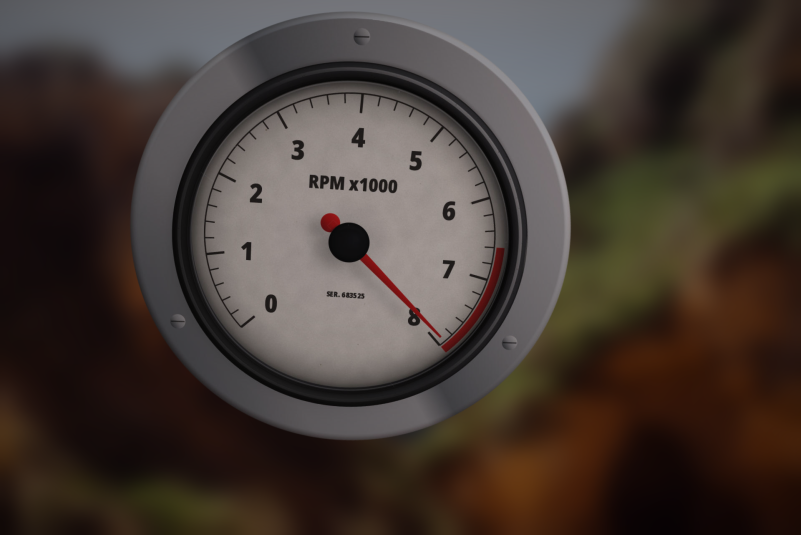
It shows 7900 rpm
